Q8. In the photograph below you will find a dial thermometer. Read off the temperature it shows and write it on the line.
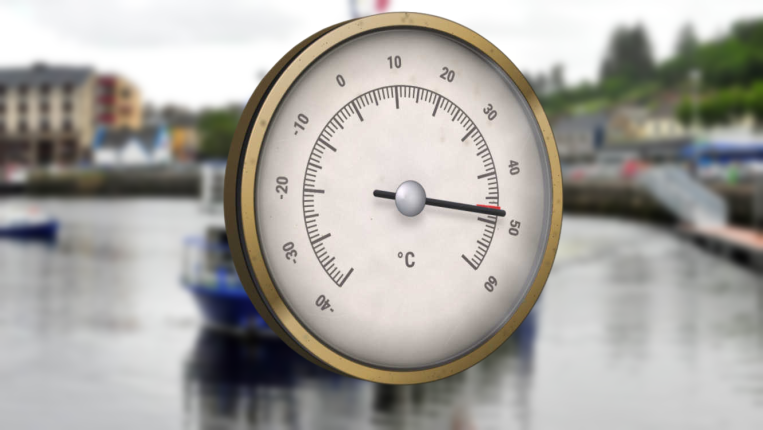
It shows 48 °C
